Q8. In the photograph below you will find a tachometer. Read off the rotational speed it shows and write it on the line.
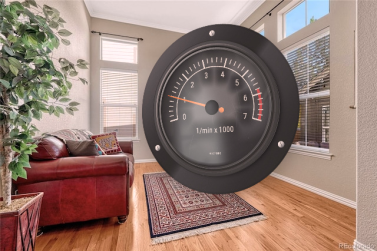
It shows 1000 rpm
